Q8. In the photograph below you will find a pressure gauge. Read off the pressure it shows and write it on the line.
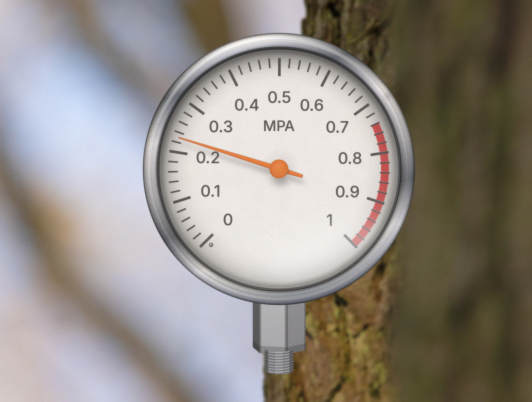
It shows 0.23 MPa
